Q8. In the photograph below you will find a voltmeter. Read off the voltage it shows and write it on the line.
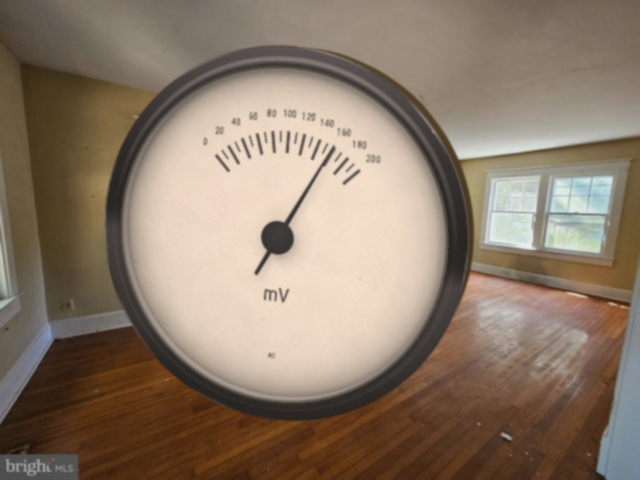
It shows 160 mV
